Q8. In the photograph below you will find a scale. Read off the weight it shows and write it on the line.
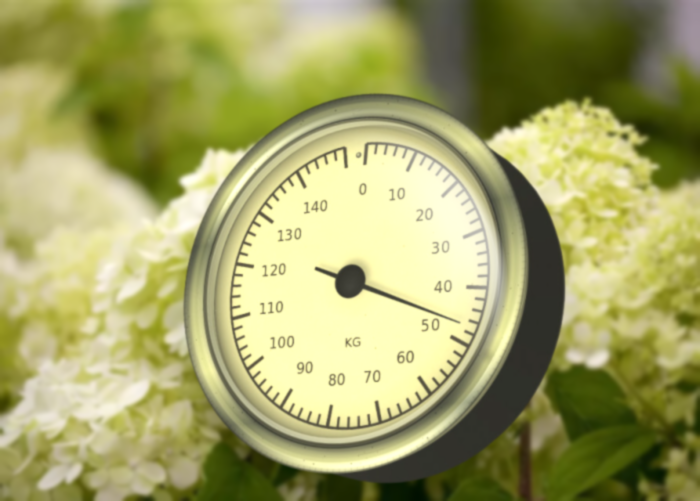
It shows 47 kg
